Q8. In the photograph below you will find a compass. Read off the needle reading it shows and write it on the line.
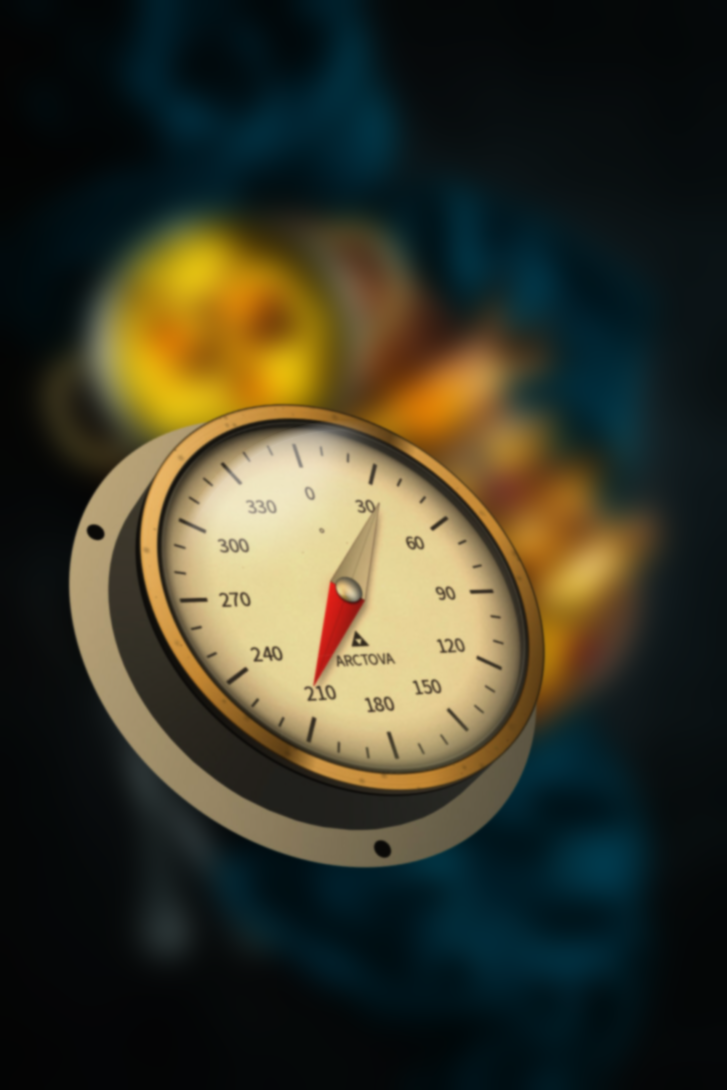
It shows 215 °
